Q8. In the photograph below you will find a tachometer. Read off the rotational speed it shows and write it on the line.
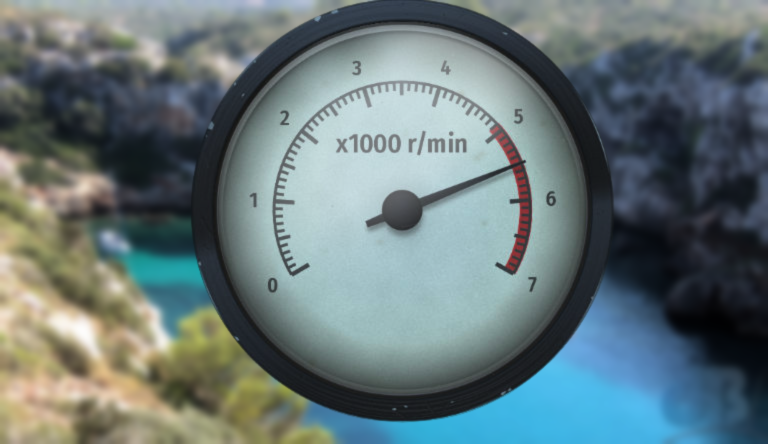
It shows 5500 rpm
